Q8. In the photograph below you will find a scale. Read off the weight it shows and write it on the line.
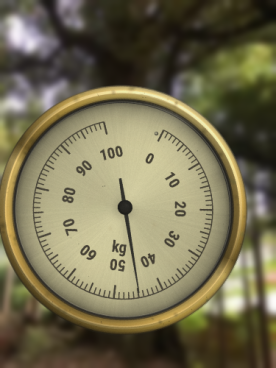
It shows 45 kg
